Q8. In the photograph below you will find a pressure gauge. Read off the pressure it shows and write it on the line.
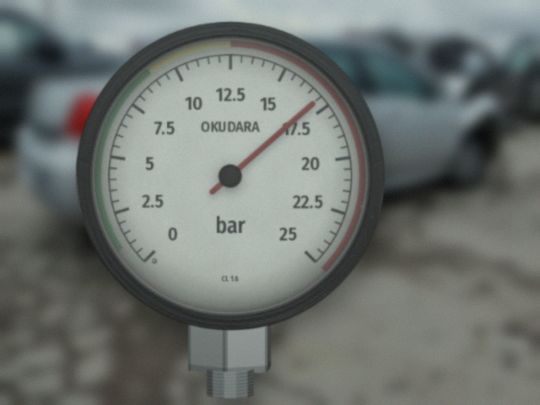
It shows 17 bar
